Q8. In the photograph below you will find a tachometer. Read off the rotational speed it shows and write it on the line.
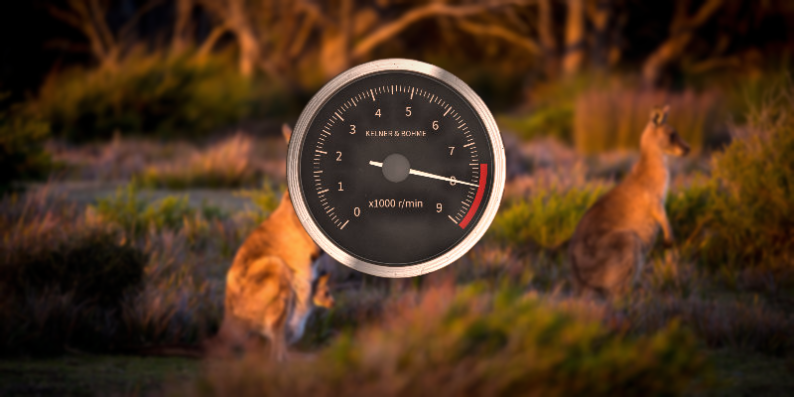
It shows 8000 rpm
